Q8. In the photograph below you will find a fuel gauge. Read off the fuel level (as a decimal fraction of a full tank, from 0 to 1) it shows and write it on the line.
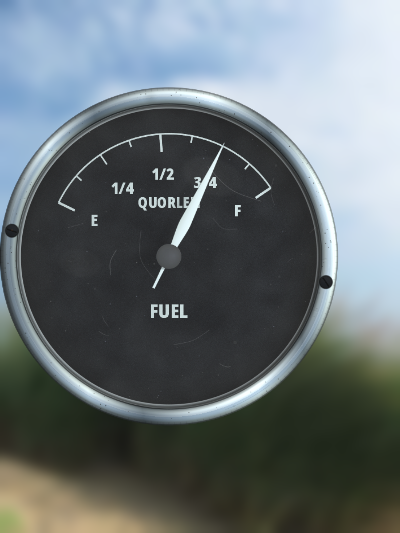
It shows 0.75
